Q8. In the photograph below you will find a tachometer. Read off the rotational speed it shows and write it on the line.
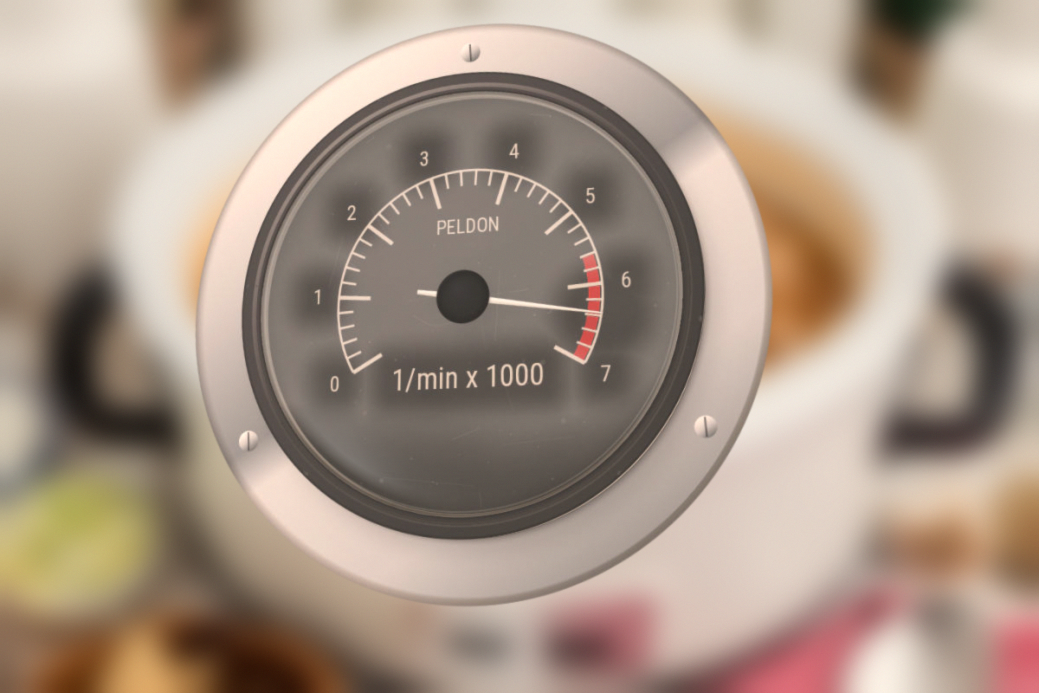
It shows 6400 rpm
